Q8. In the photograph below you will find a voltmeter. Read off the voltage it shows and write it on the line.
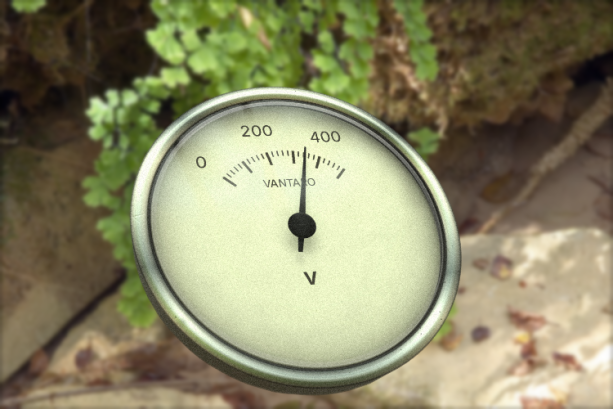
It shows 340 V
